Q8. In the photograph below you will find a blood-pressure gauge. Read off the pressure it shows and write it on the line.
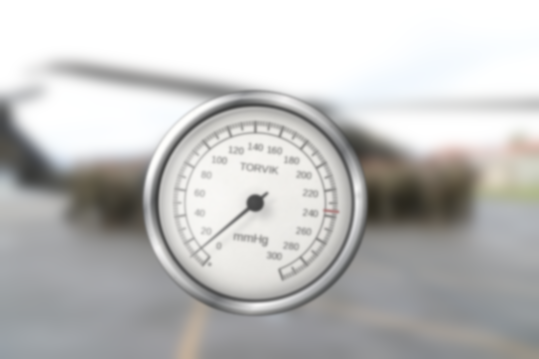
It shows 10 mmHg
